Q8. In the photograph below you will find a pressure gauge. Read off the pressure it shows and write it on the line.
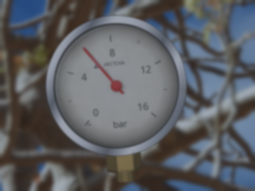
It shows 6 bar
